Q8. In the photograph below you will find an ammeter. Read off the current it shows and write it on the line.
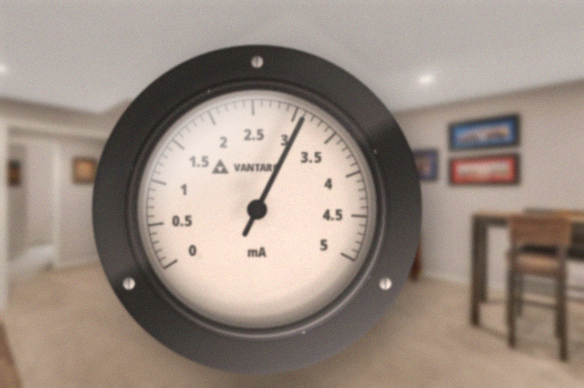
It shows 3.1 mA
